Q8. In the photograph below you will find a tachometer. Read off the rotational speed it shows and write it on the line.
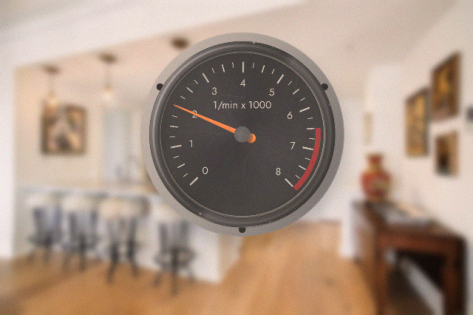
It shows 2000 rpm
